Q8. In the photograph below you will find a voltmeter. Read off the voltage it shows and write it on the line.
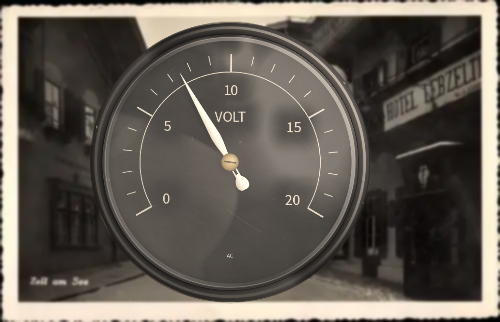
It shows 7.5 V
